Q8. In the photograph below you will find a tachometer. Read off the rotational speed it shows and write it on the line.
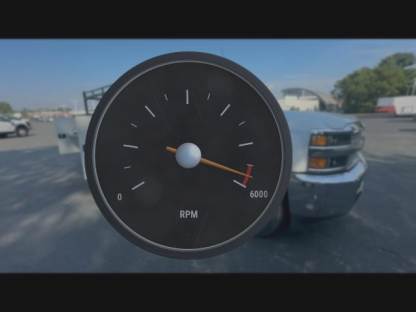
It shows 5750 rpm
